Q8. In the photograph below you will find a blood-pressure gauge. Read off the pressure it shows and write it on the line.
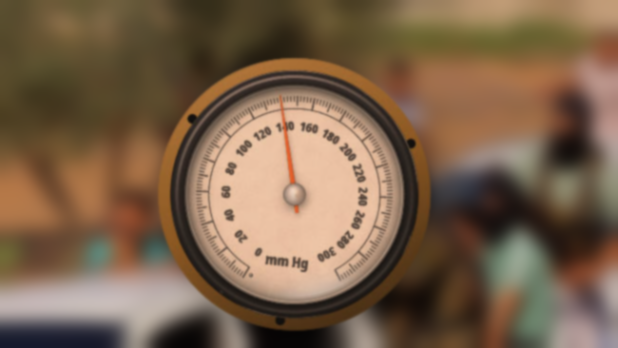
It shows 140 mmHg
